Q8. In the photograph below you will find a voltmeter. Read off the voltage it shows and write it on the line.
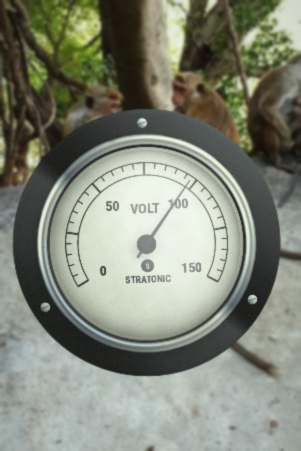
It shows 97.5 V
